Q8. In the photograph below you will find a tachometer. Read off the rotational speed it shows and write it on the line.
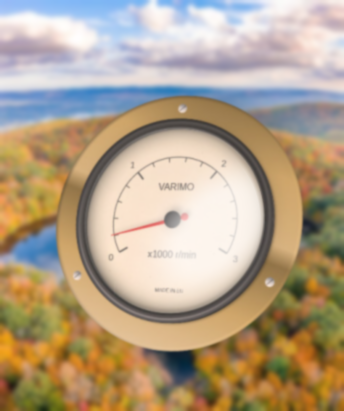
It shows 200 rpm
